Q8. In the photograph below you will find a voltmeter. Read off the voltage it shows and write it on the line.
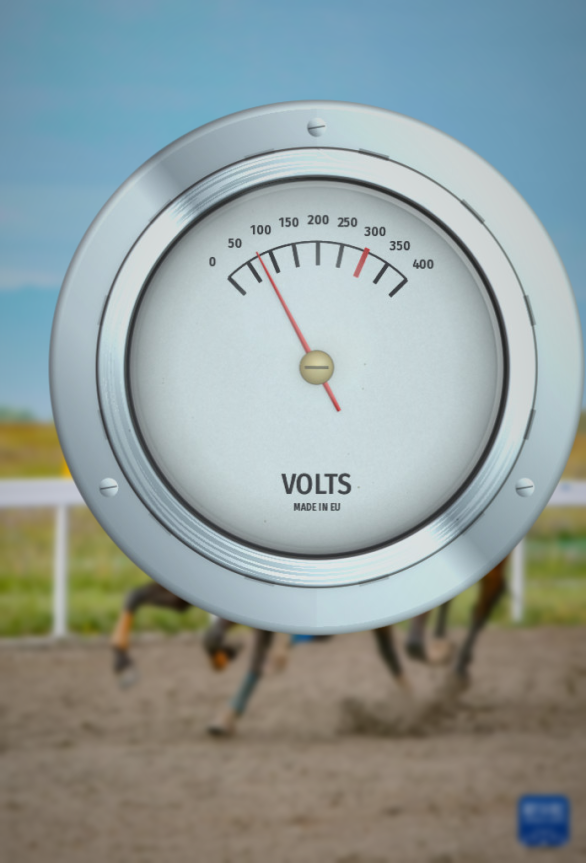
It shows 75 V
